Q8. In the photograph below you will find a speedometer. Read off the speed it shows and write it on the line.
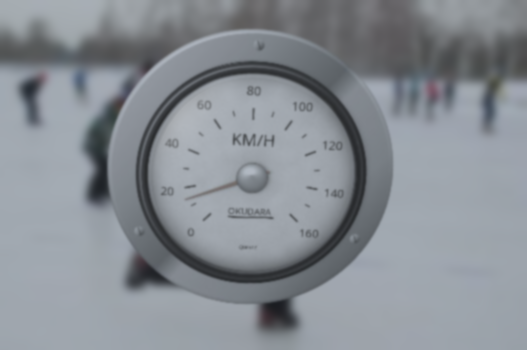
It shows 15 km/h
